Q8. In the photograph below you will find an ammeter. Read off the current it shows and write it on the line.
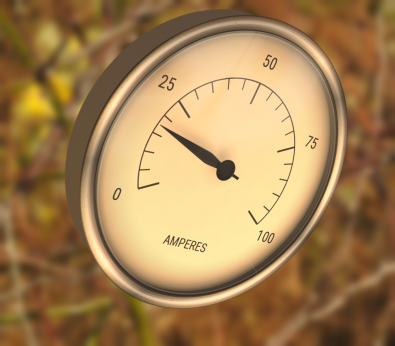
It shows 17.5 A
